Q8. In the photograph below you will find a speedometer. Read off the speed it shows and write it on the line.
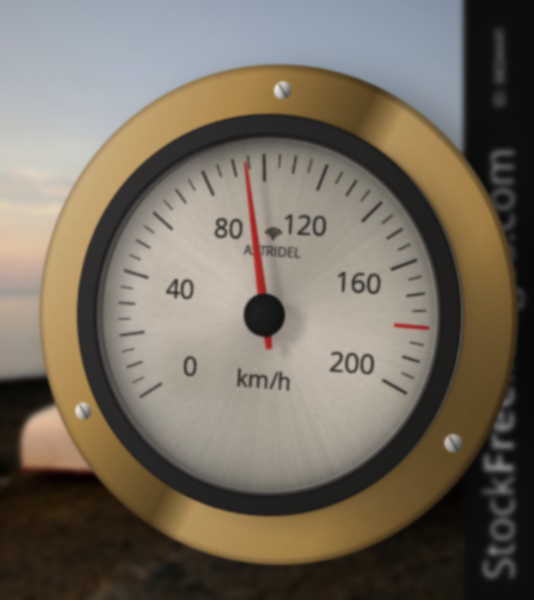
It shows 95 km/h
